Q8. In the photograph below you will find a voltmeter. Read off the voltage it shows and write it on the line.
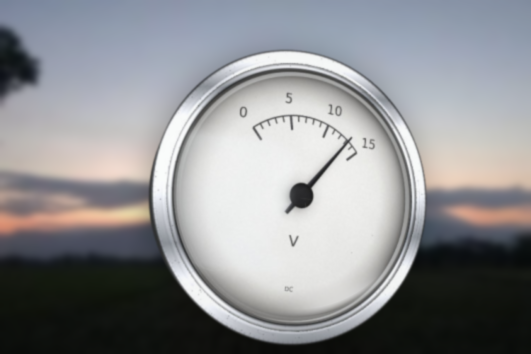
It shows 13 V
